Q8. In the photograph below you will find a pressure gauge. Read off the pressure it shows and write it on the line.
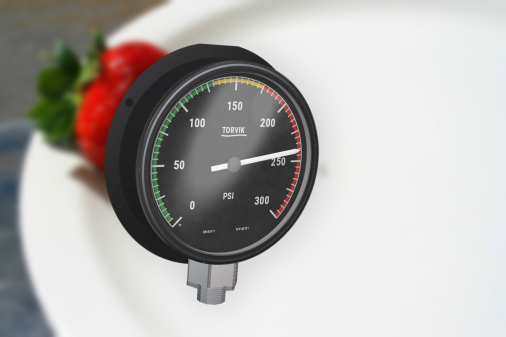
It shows 240 psi
